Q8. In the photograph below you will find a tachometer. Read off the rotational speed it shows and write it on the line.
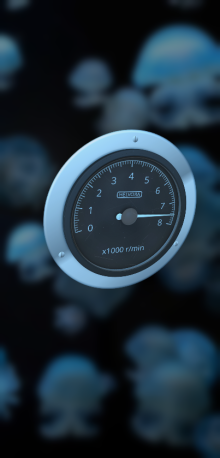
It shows 7500 rpm
